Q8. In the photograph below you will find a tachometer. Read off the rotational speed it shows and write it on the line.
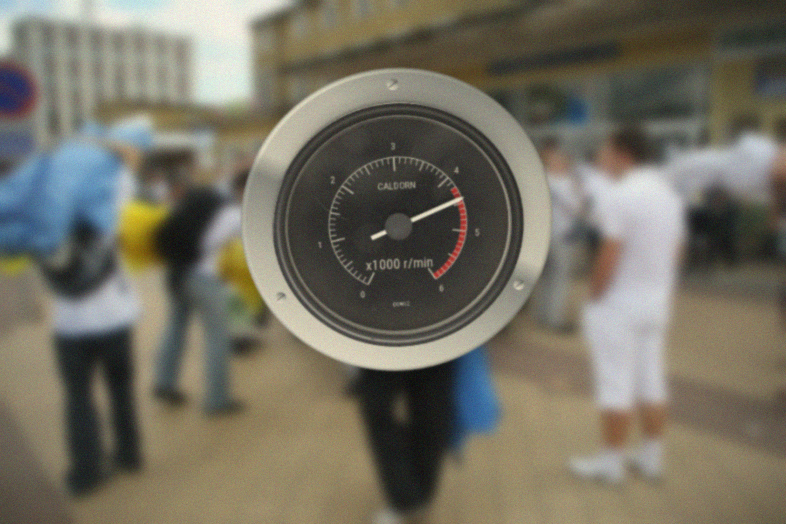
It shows 4400 rpm
